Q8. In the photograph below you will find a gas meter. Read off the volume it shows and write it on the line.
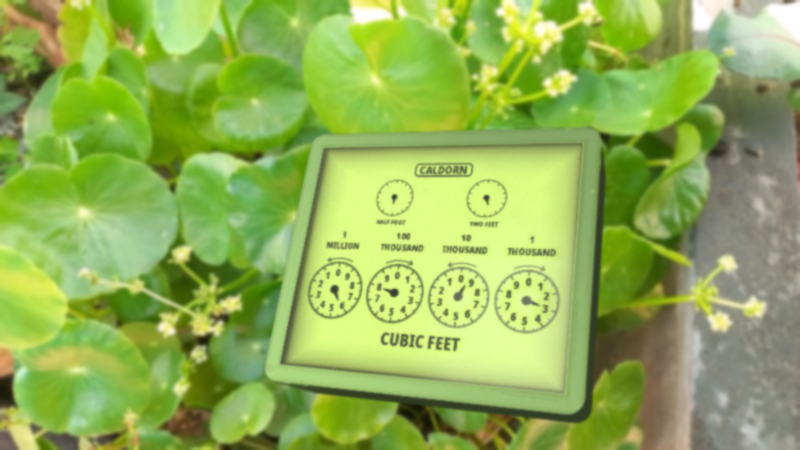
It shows 579300 ft³
